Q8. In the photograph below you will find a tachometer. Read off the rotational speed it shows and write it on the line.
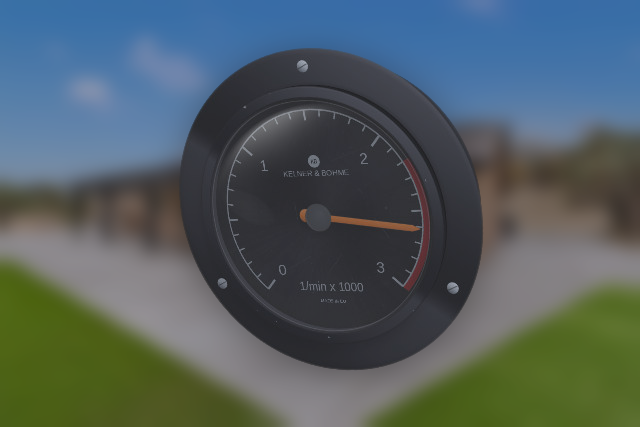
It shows 2600 rpm
